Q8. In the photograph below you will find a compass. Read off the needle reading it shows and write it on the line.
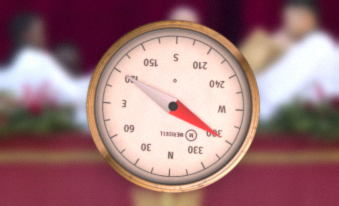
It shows 300 °
